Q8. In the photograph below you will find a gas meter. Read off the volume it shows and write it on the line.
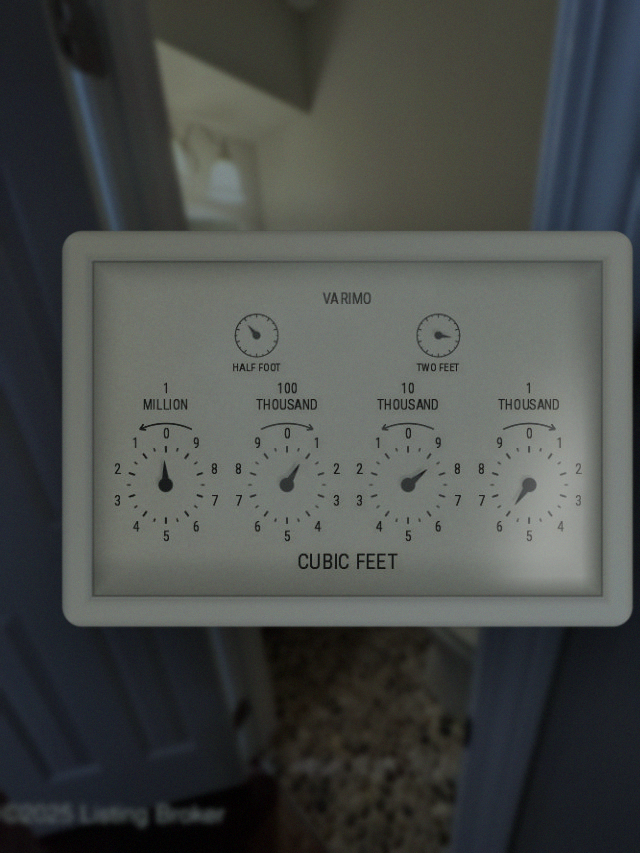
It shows 8600 ft³
